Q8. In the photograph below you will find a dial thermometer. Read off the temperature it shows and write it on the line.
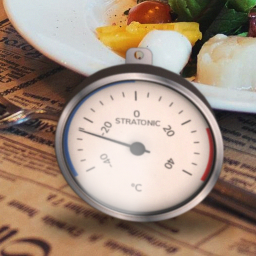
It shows -24 °C
